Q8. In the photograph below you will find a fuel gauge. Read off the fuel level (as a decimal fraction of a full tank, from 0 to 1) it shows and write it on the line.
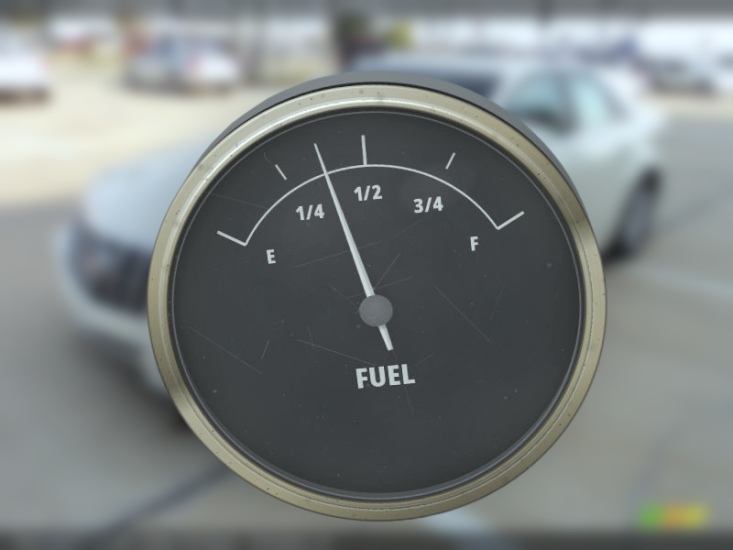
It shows 0.375
